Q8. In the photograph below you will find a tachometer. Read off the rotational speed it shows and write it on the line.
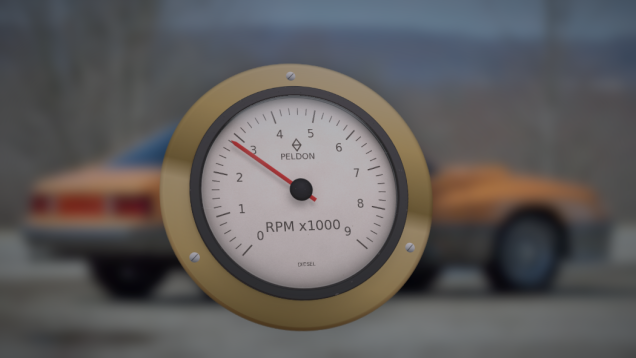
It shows 2800 rpm
